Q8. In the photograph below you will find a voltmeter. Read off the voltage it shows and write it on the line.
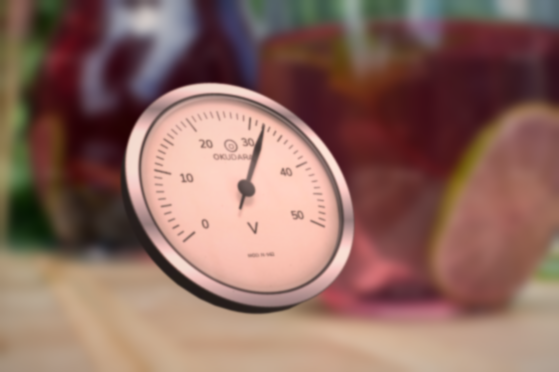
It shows 32 V
